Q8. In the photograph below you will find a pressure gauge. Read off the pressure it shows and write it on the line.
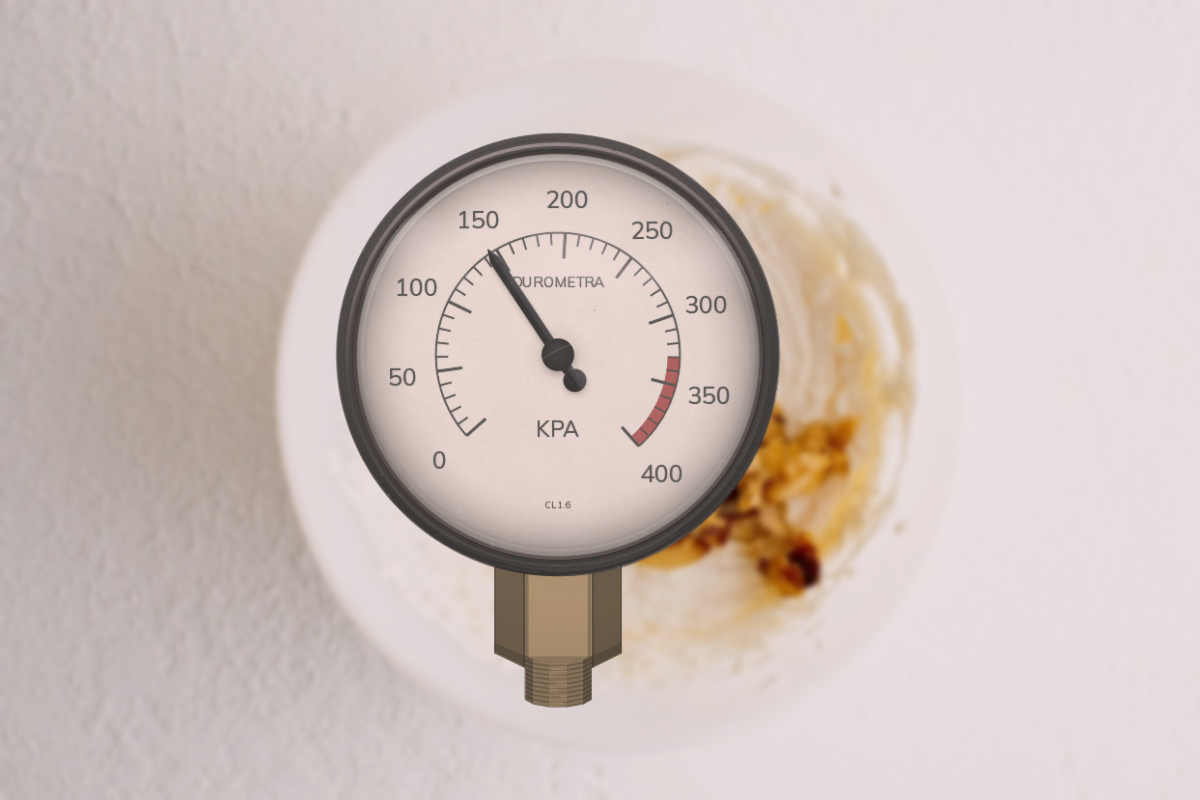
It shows 145 kPa
